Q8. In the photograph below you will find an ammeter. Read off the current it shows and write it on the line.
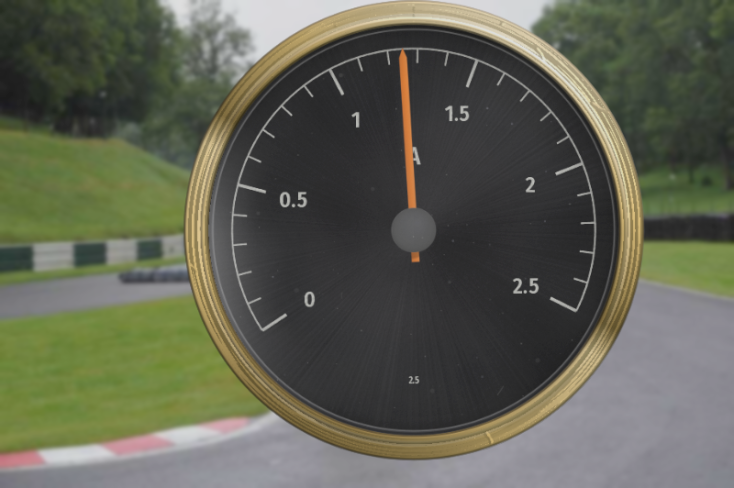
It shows 1.25 A
